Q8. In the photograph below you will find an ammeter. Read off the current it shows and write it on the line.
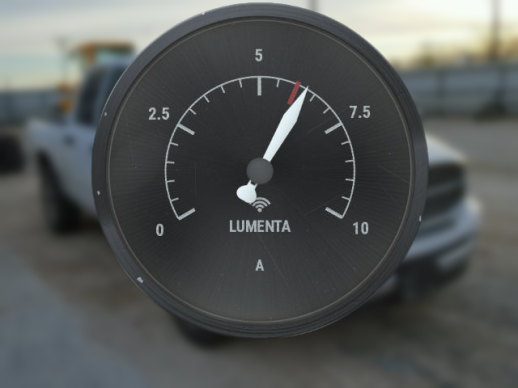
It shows 6.25 A
